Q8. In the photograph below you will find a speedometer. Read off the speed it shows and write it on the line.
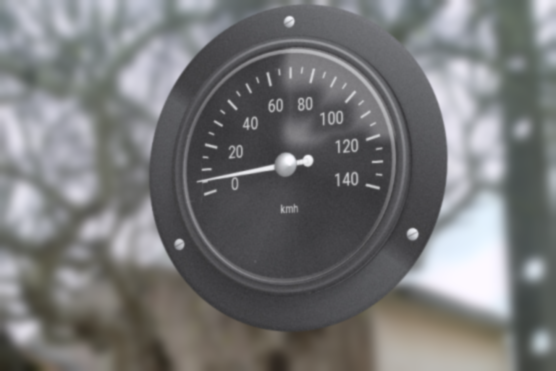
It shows 5 km/h
